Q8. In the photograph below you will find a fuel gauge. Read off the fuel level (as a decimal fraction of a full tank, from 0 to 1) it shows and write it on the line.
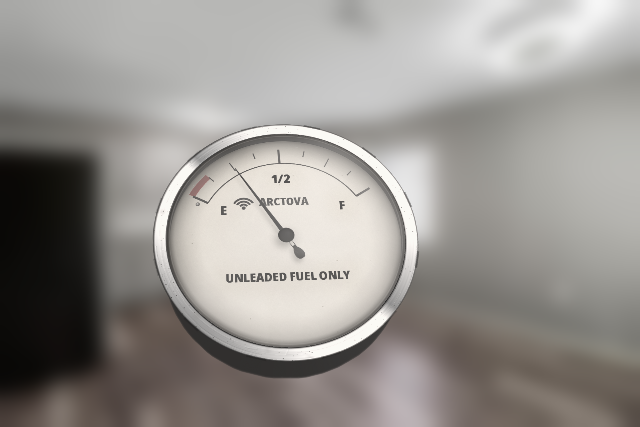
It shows 0.25
